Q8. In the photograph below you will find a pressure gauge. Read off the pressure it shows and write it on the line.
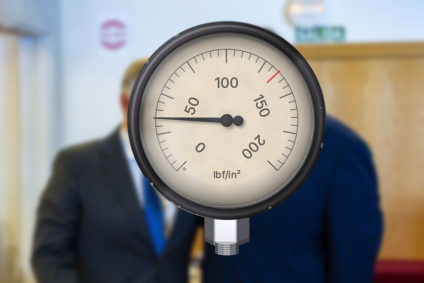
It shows 35 psi
